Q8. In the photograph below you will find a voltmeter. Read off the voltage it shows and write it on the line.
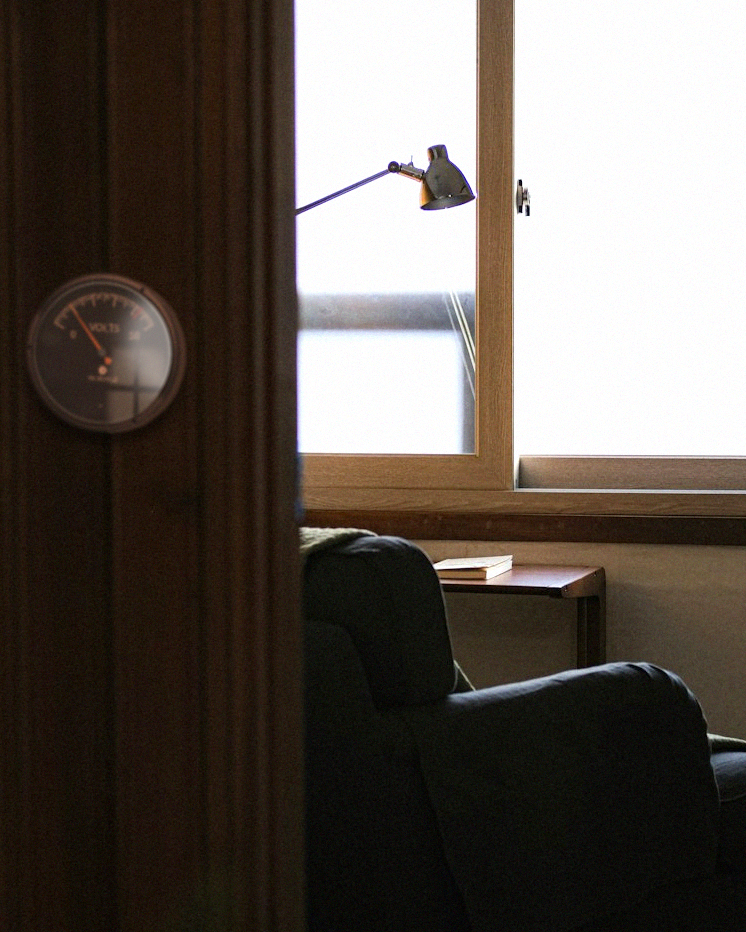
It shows 10 V
